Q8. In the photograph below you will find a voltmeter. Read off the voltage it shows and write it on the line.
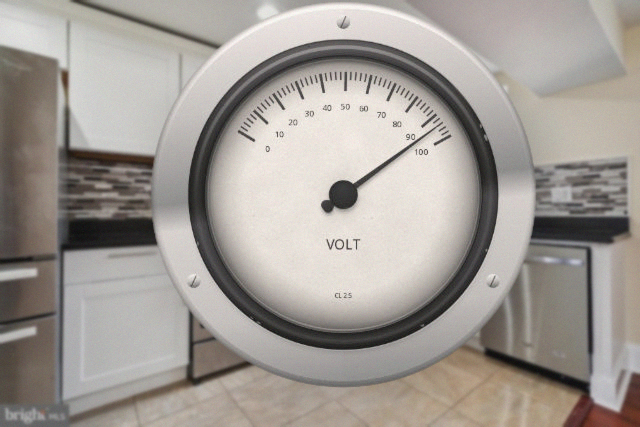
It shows 94 V
